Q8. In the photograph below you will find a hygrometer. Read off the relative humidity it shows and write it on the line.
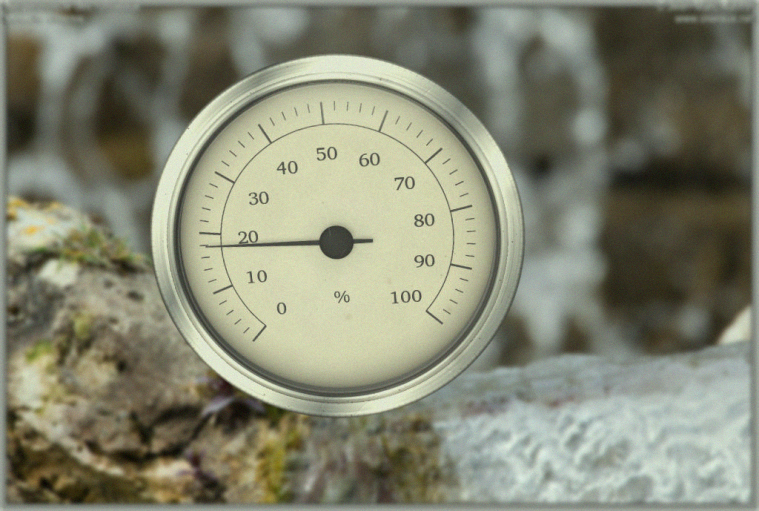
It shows 18 %
